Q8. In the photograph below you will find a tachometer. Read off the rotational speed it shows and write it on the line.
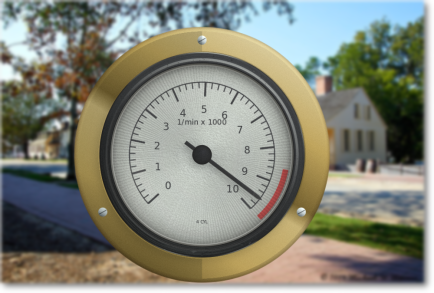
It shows 9600 rpm
